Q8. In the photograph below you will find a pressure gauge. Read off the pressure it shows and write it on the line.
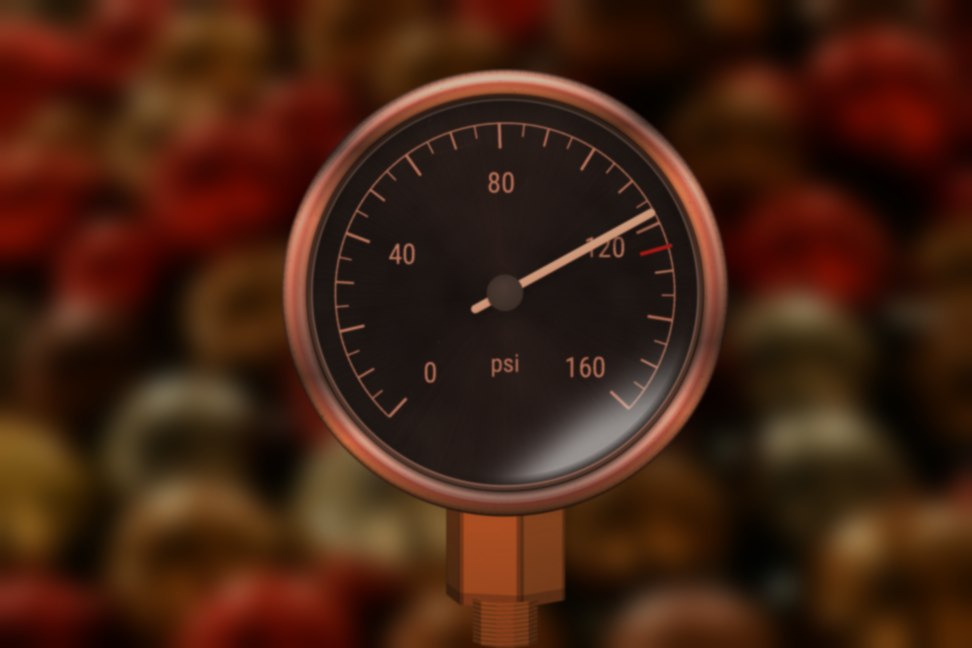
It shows 117.5 psi
